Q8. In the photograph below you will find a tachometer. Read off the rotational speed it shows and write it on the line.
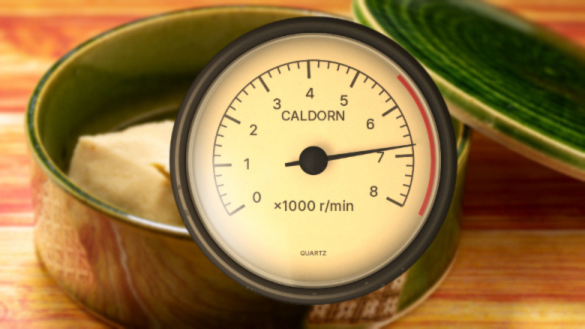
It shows 6800 rpm
